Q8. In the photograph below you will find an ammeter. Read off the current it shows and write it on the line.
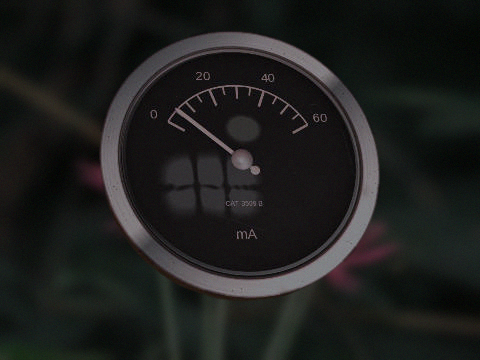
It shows 5 mA
